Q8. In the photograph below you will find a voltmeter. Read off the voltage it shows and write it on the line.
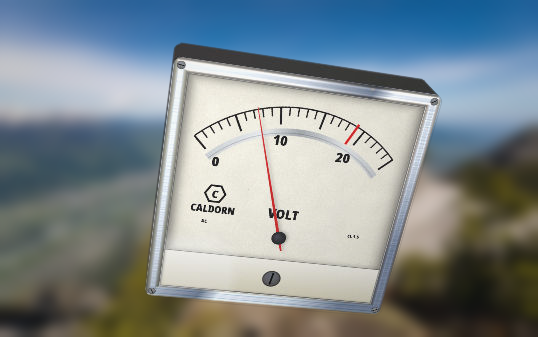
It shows 7.5 V
